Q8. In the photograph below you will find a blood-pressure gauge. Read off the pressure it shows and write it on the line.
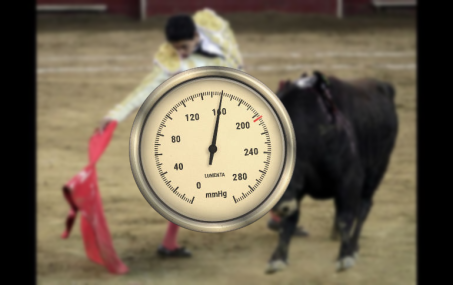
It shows 160 mmHg
